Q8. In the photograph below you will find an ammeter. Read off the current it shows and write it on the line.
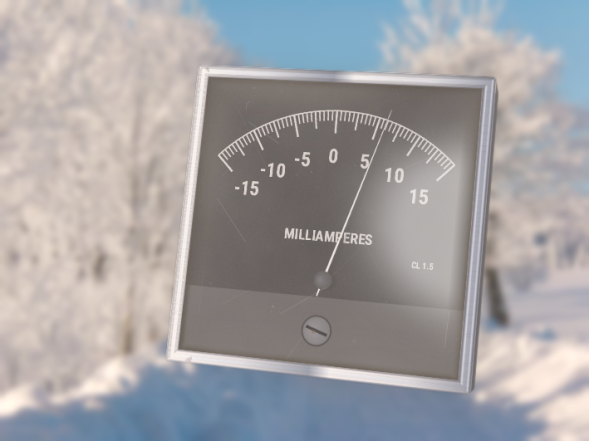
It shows 6 mA
